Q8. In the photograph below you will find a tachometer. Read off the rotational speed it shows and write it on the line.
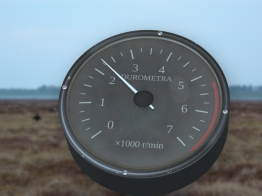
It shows 2250 rpm
